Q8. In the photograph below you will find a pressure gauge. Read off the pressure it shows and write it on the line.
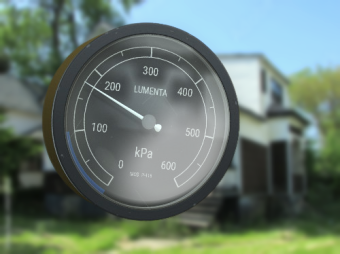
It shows 175 kPa
